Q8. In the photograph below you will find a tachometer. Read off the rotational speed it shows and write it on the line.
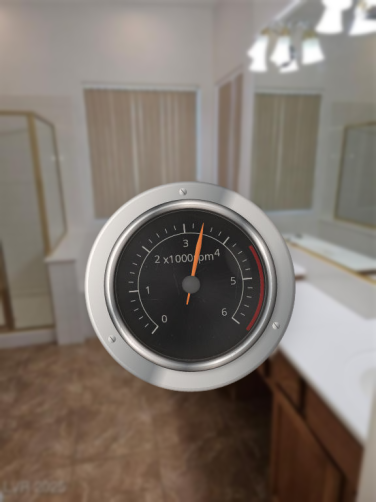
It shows 3400 rpm
